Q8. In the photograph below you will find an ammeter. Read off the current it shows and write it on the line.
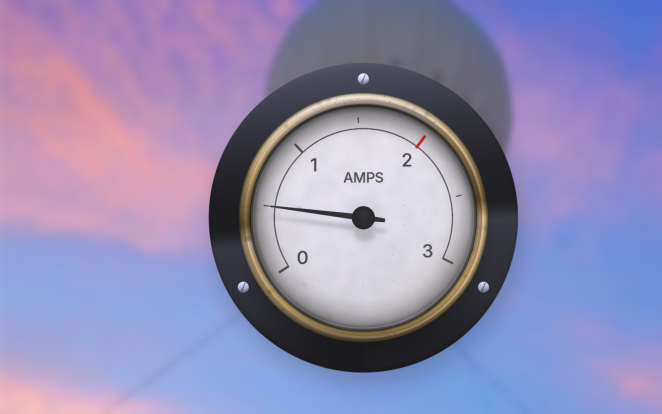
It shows 0.5 A
